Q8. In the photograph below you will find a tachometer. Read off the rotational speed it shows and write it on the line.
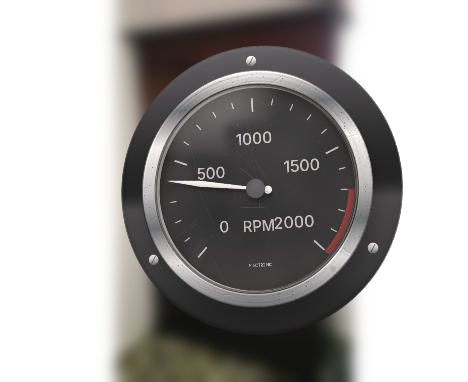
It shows 400 rpm
